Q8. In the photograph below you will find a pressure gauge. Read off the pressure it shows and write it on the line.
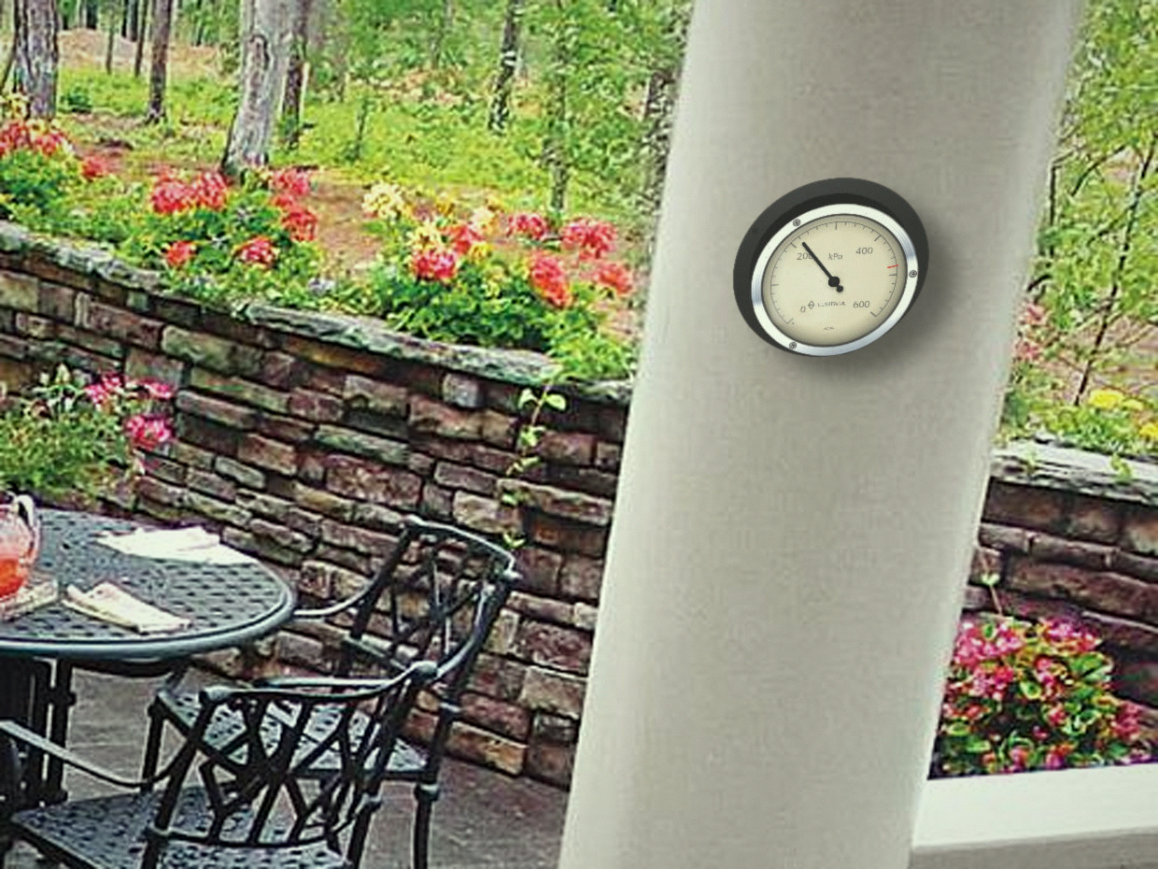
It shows 220 kPa
